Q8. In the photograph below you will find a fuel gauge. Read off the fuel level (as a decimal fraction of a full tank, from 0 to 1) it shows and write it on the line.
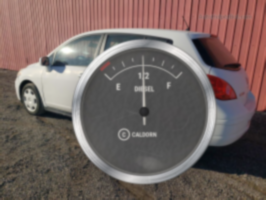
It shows 0.5
